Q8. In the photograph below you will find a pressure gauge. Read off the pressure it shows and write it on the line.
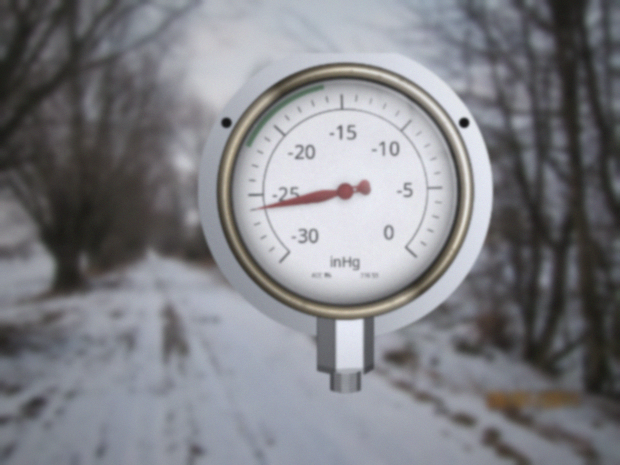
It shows -26 inHg
